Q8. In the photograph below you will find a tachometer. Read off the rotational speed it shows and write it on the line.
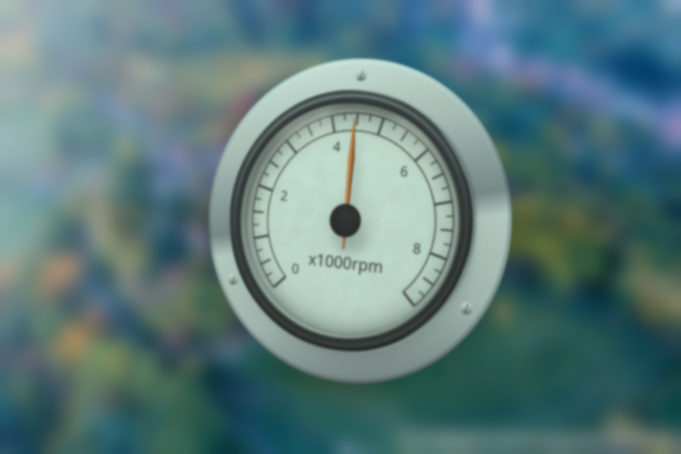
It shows 4500 rpm
